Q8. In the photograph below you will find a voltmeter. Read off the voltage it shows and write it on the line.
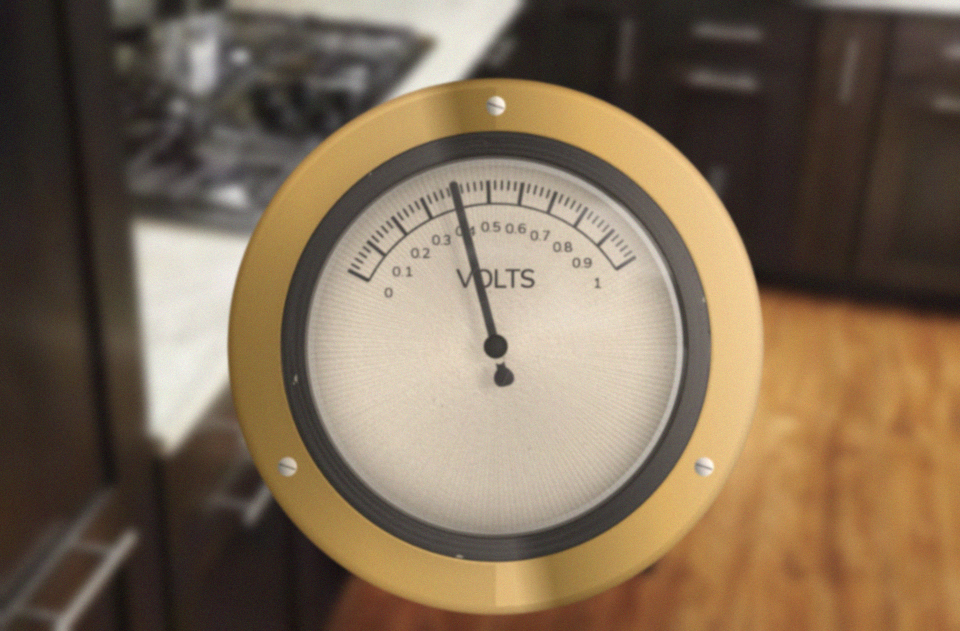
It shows 0.4 V
